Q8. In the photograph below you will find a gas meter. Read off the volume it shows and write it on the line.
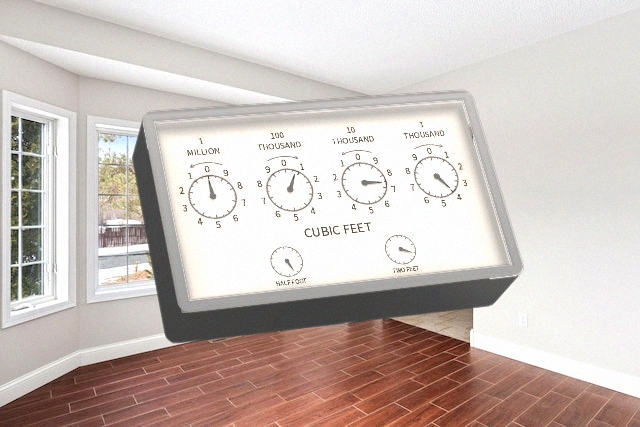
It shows 7400 ft³
